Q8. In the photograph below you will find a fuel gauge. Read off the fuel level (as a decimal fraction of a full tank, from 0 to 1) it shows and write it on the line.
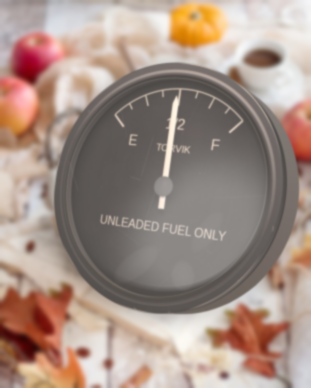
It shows 0.5
